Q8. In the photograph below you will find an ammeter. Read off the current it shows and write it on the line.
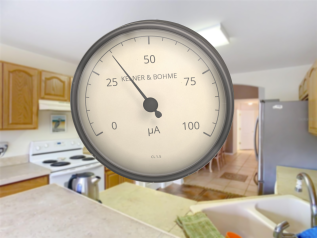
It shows 35 µA
